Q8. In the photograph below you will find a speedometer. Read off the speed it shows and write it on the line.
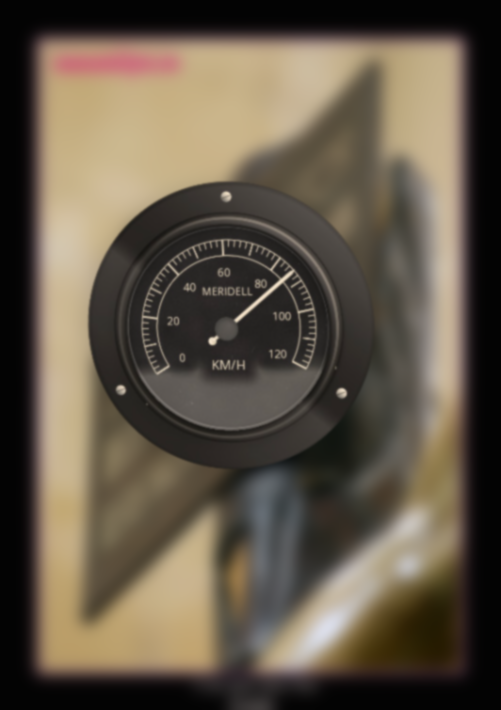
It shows 86 km/h
